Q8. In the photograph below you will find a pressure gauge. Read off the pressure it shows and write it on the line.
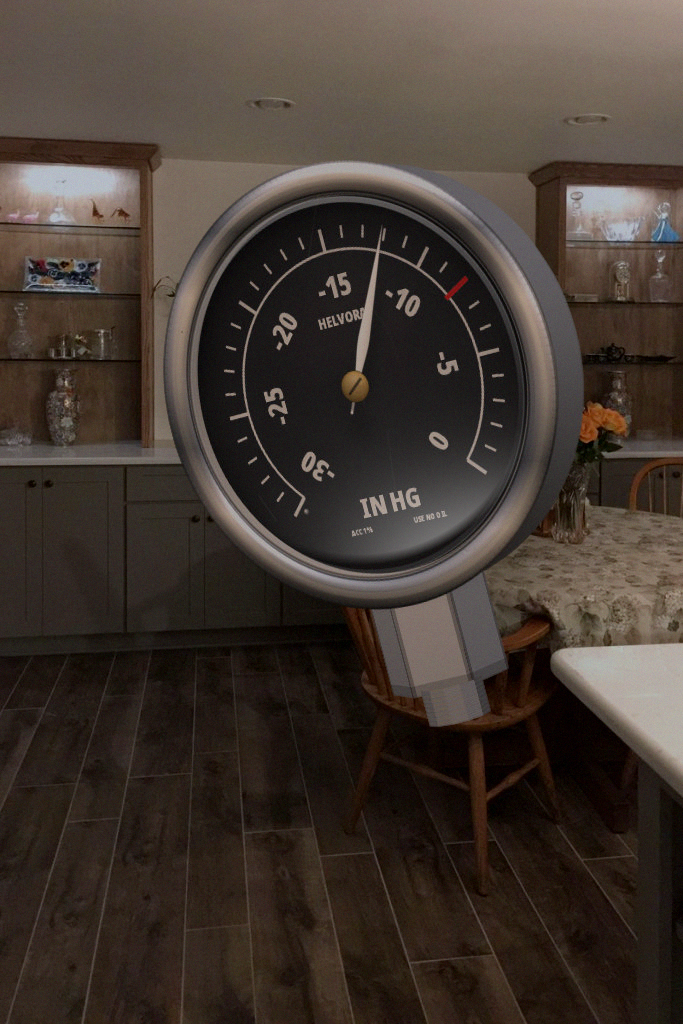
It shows -12 inHg
